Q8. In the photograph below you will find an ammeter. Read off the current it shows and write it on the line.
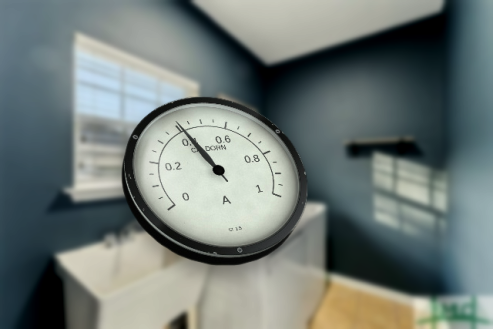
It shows 0.4 A
